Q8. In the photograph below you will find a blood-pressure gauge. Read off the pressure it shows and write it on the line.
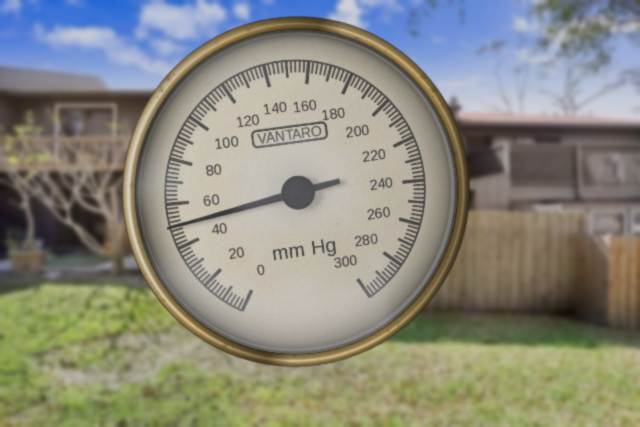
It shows 50 mmHg
